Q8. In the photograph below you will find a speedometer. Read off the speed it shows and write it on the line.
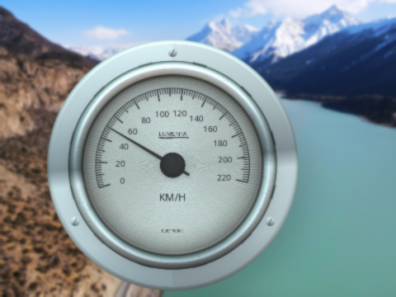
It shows 50 km/h
